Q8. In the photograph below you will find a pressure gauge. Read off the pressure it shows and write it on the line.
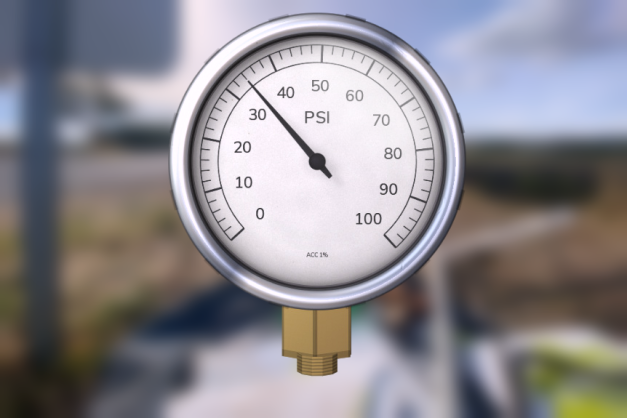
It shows 34 psi
